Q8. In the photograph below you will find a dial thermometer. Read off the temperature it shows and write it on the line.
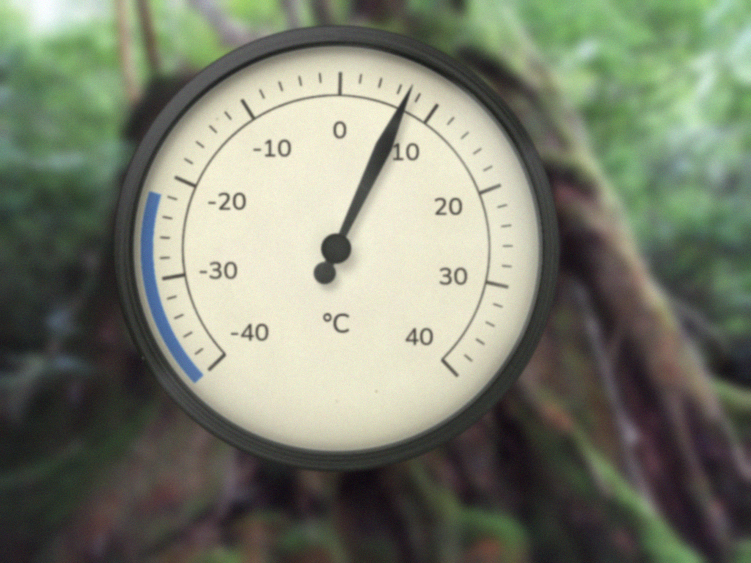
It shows 7 °C
